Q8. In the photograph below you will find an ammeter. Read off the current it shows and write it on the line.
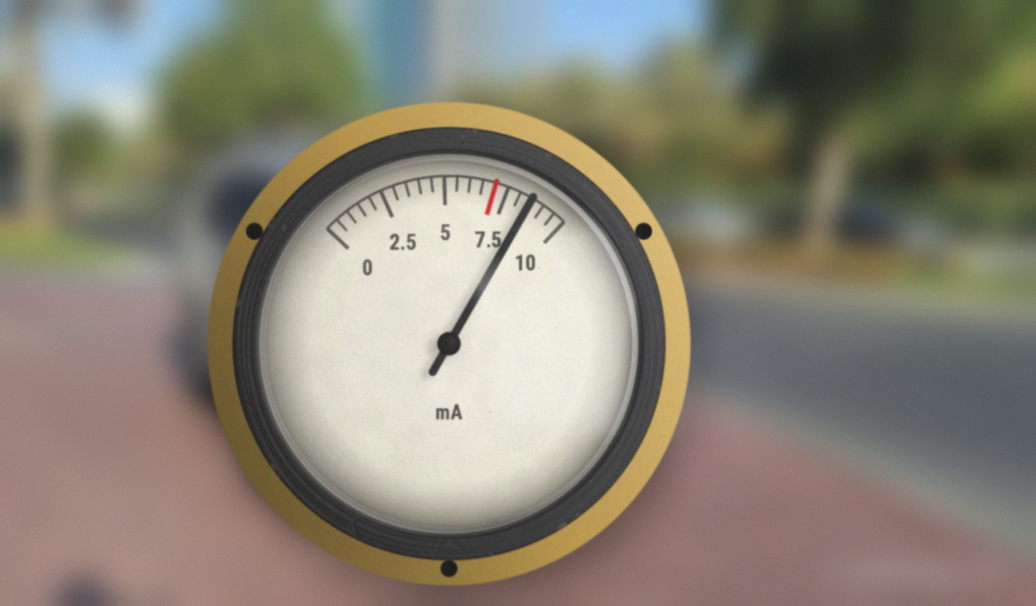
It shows 8.5 mA
